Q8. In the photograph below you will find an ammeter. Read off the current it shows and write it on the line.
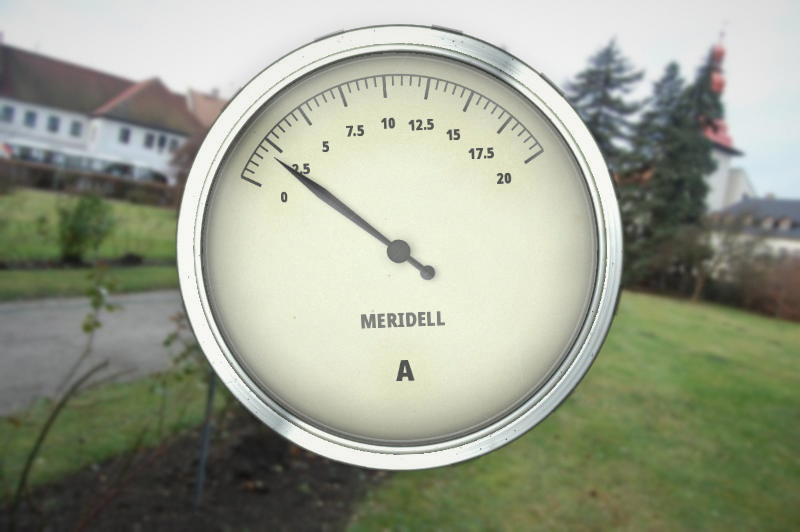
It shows 2 A
